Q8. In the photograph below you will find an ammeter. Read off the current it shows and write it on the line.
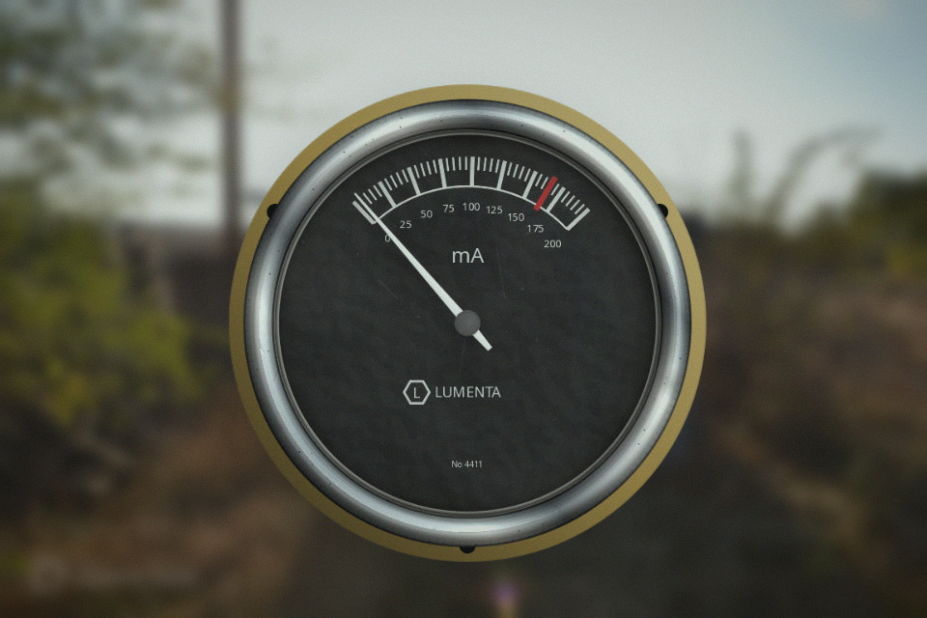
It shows 5 mA
